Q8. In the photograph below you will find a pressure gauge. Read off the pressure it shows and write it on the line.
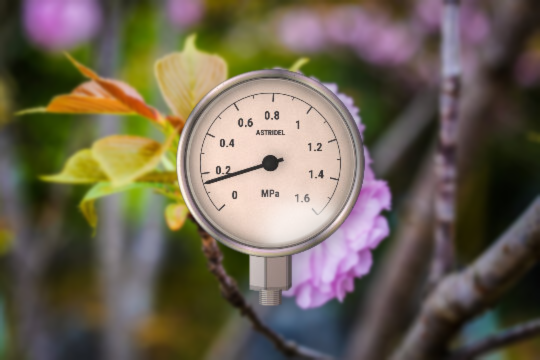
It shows 0.15 MPa
